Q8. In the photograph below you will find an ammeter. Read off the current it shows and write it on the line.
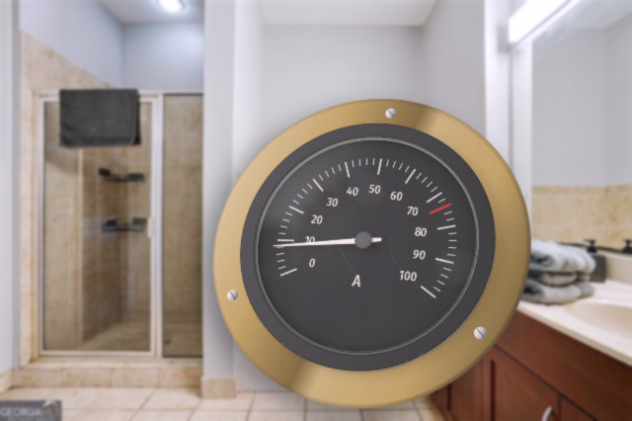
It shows 8 A
